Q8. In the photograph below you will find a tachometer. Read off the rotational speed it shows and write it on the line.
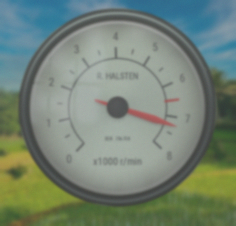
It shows 7250 rpm
